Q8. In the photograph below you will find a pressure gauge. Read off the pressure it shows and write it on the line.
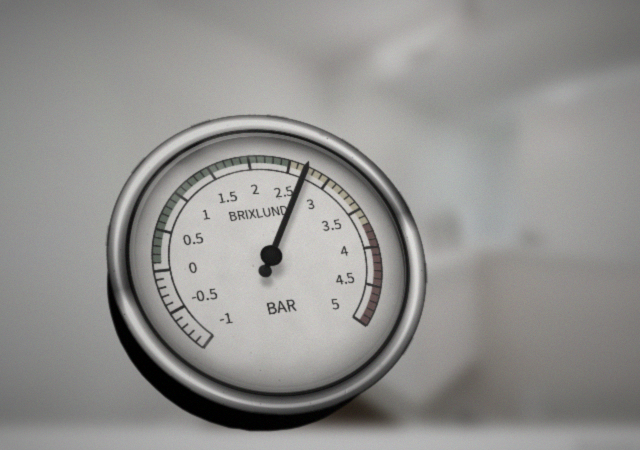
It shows 2.7 bar
